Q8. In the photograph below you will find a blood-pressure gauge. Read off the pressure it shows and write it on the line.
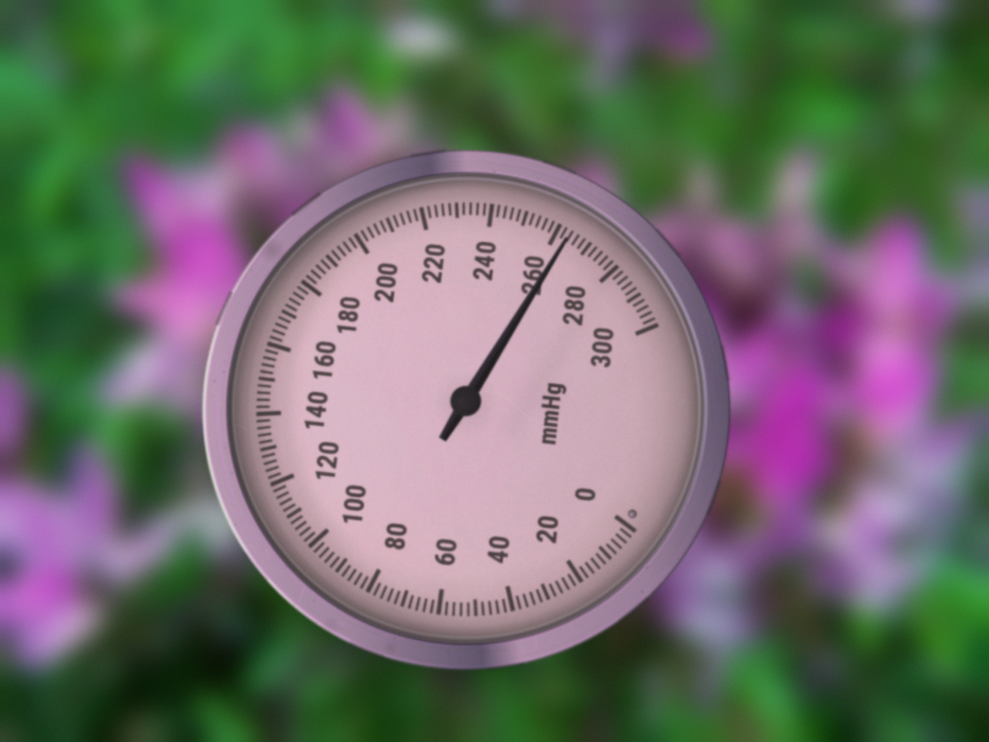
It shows 264 mmHg
